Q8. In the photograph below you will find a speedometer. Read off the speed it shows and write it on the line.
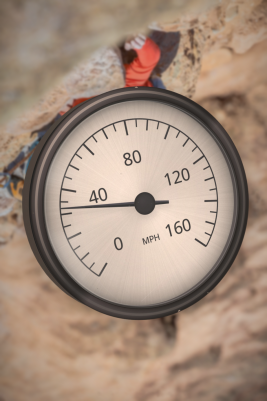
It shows 32.5 mph
